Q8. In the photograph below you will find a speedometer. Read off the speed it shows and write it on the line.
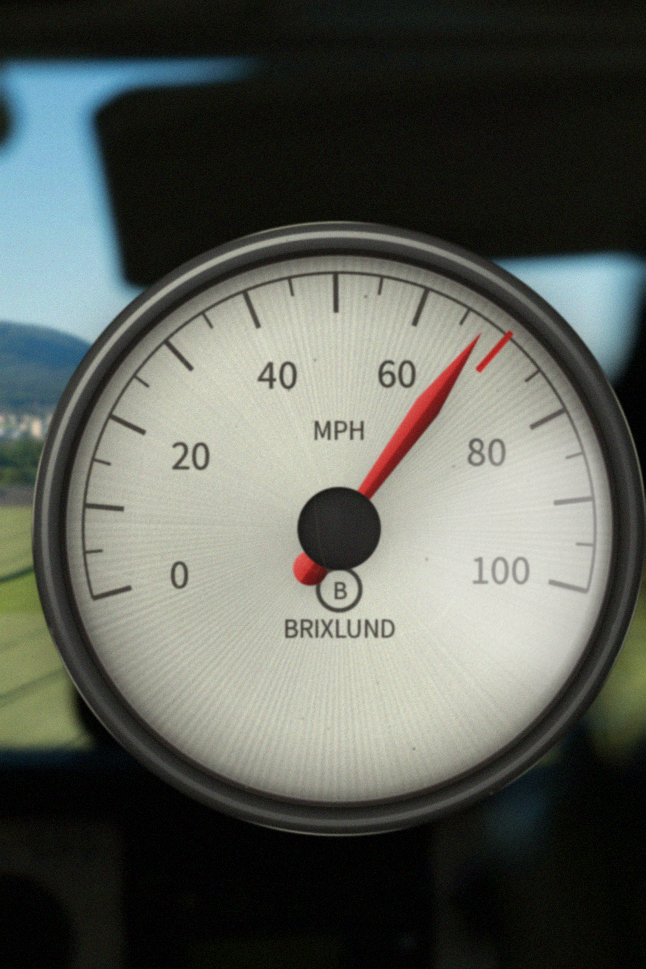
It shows 67.5 mph
